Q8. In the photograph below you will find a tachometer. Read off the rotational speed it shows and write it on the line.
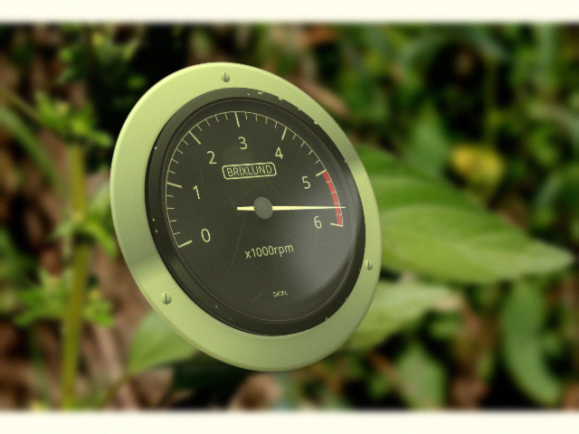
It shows 5700 rpm
